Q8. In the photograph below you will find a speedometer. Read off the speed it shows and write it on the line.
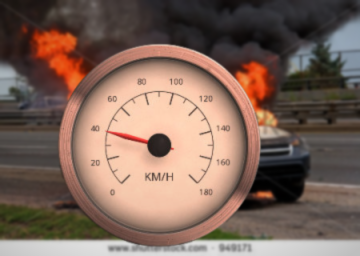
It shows 40 km/h
